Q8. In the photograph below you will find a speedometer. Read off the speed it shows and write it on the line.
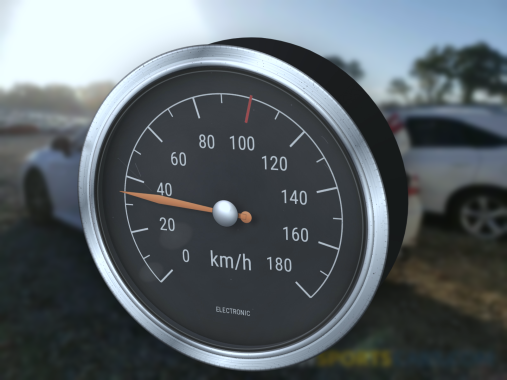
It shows 35 km/h
